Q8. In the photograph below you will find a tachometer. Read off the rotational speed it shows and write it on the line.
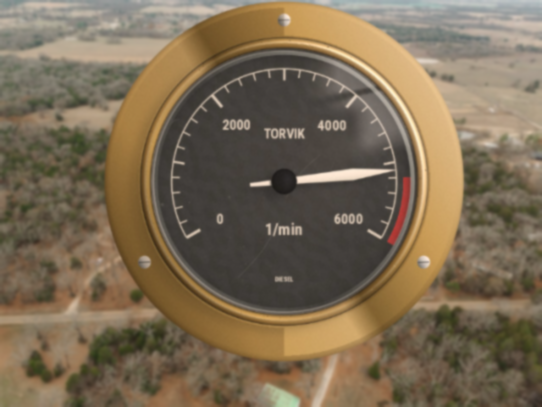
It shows 5100 rpm
